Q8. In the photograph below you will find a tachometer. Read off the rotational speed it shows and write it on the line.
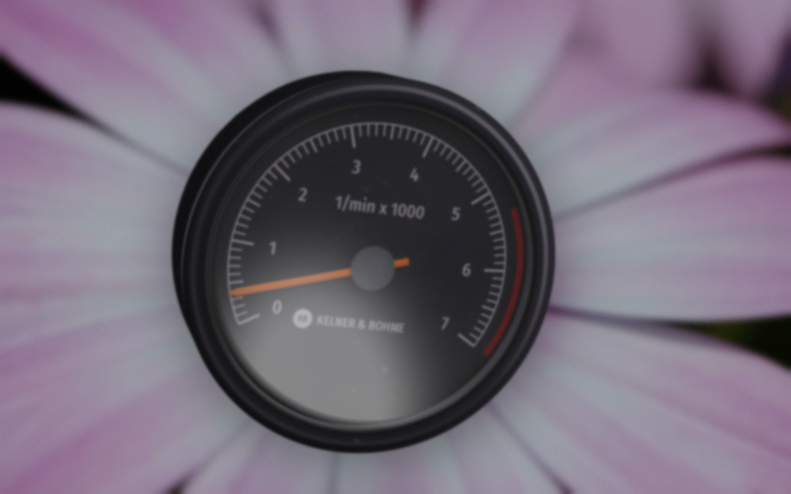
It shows 400 rpm
